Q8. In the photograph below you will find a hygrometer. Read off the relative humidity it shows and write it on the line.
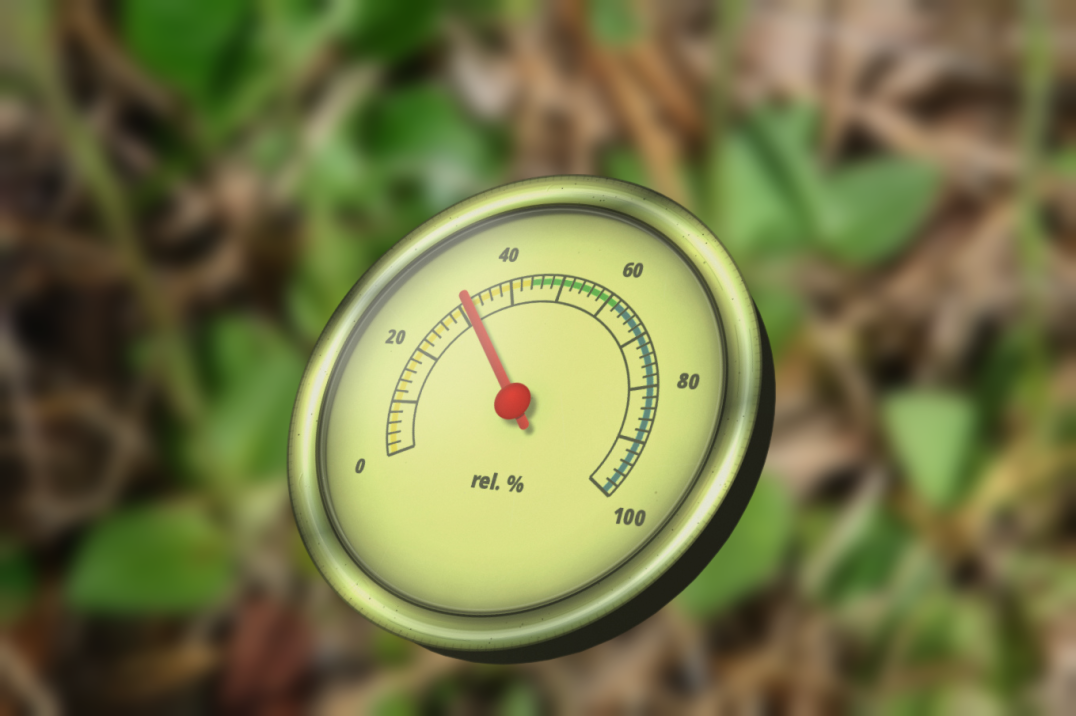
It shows 32 %
